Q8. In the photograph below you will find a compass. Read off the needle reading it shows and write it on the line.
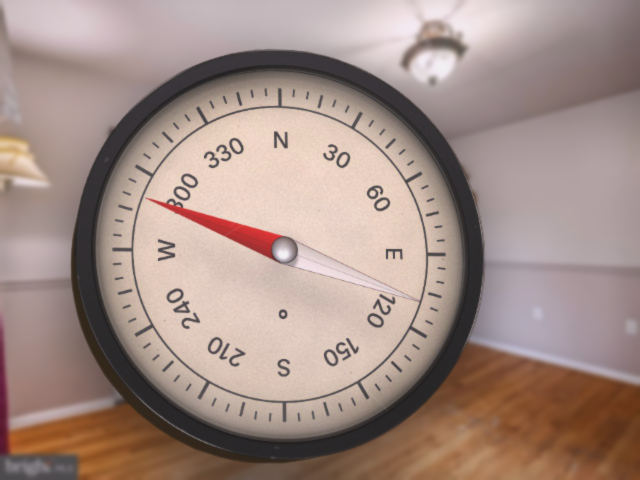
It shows 290 °
